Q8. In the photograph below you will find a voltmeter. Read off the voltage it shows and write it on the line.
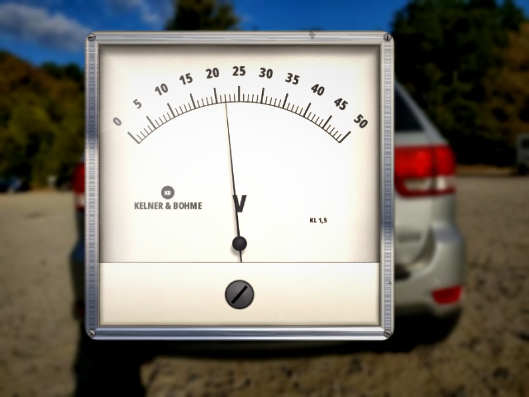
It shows 22 V
